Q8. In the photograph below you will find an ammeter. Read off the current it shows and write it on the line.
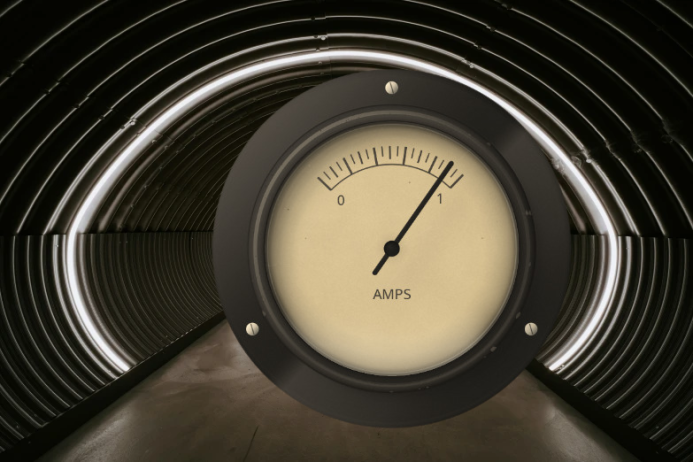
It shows 0.9 A
